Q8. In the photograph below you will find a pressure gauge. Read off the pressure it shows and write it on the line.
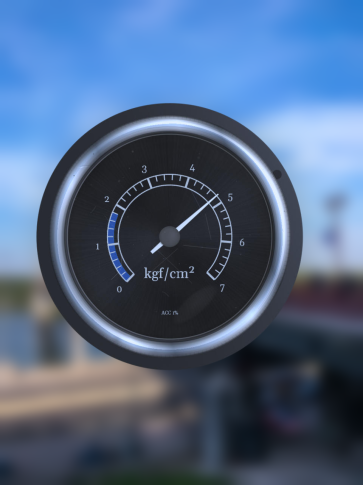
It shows 4.8 kg/cm²
